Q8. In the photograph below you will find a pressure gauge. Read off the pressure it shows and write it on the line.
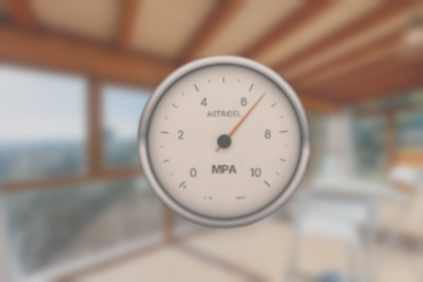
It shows 6.5 MPa
